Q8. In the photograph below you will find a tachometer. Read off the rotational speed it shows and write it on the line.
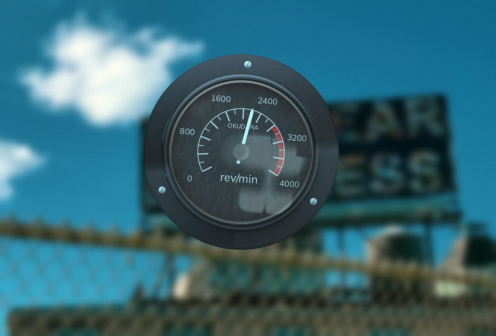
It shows 2200 rpm
